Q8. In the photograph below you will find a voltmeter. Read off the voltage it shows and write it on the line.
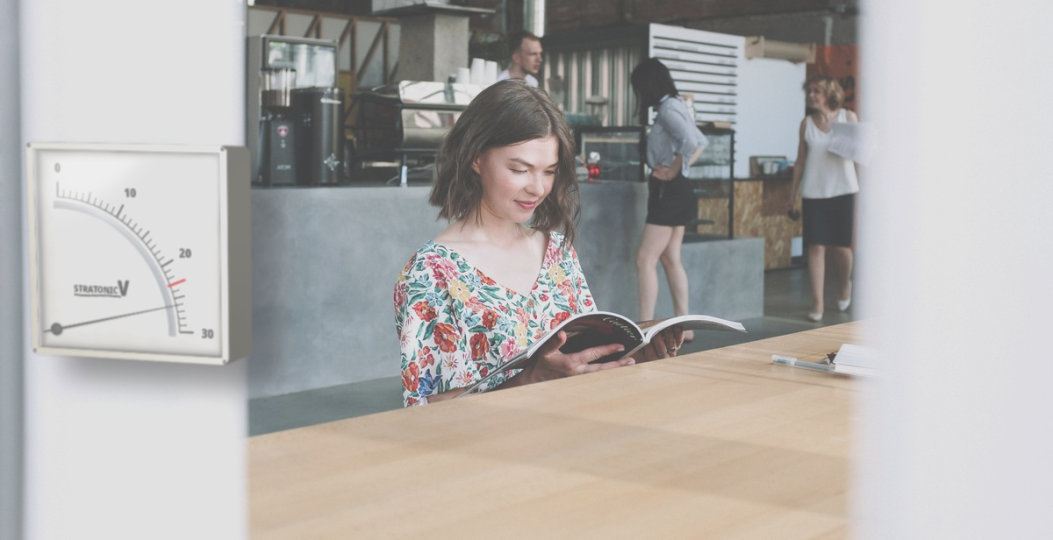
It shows 26 V
